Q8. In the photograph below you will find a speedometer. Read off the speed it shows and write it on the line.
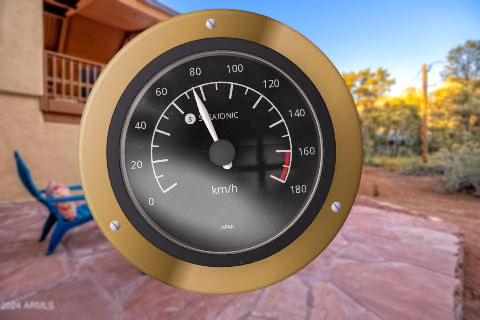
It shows 75 km/h
